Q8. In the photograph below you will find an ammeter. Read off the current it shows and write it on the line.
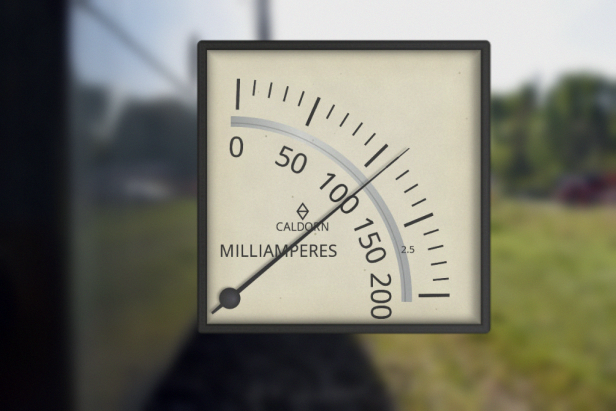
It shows 110 mA
